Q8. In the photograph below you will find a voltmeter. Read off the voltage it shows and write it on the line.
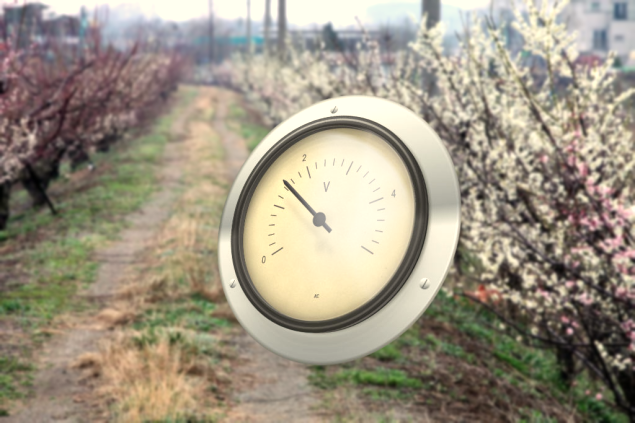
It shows 1.5 V
